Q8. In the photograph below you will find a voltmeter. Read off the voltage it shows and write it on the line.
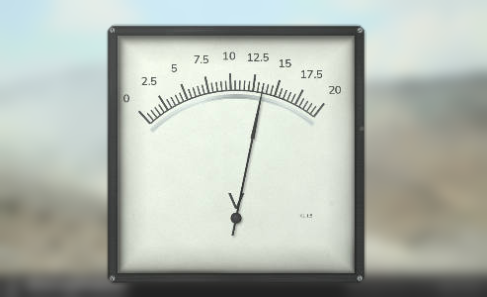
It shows 13.5 V
